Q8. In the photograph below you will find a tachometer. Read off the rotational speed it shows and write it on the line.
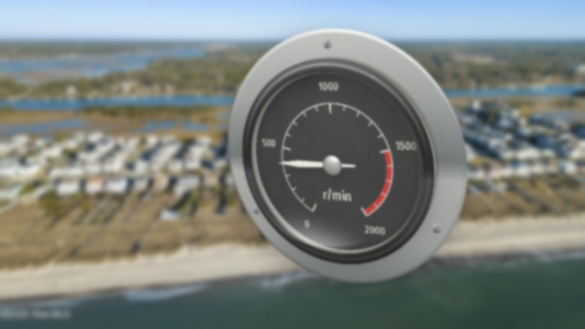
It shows 400 rpm
